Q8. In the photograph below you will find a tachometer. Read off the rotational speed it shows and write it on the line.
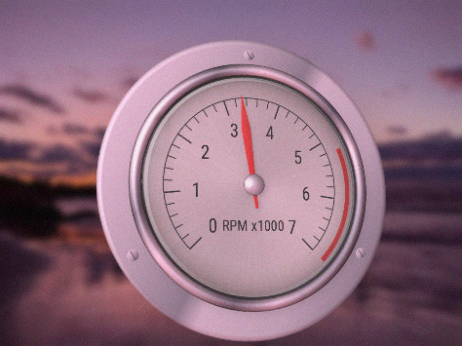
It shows 3300 rpm
